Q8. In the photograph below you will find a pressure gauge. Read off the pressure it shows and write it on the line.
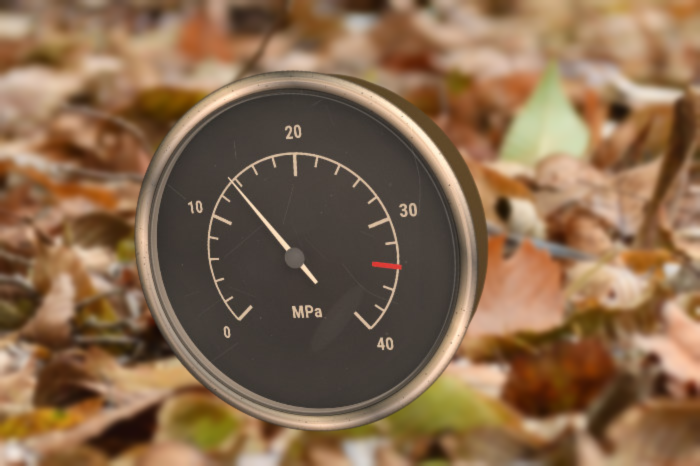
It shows 14 MPa
